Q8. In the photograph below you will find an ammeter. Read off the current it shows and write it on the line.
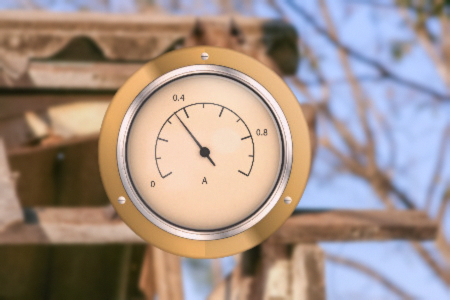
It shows 0.35 A
